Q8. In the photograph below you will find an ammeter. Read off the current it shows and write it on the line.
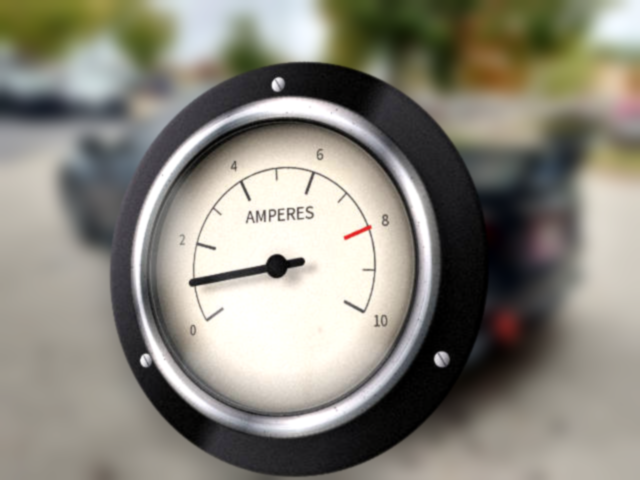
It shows 1 A
